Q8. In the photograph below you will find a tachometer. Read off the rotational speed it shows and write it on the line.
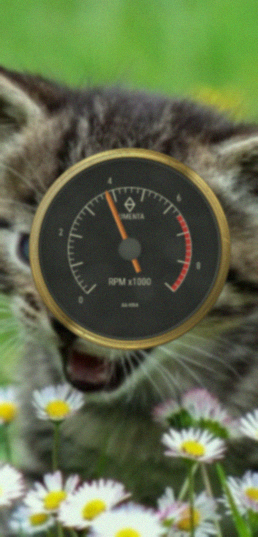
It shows 3800 rpm
